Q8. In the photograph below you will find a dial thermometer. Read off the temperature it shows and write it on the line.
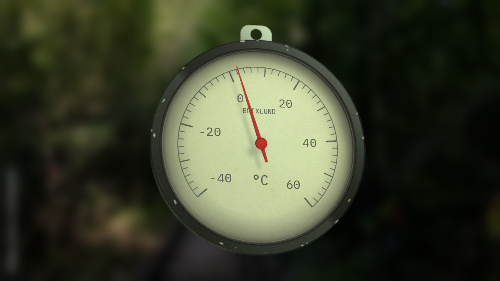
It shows 2 °C
